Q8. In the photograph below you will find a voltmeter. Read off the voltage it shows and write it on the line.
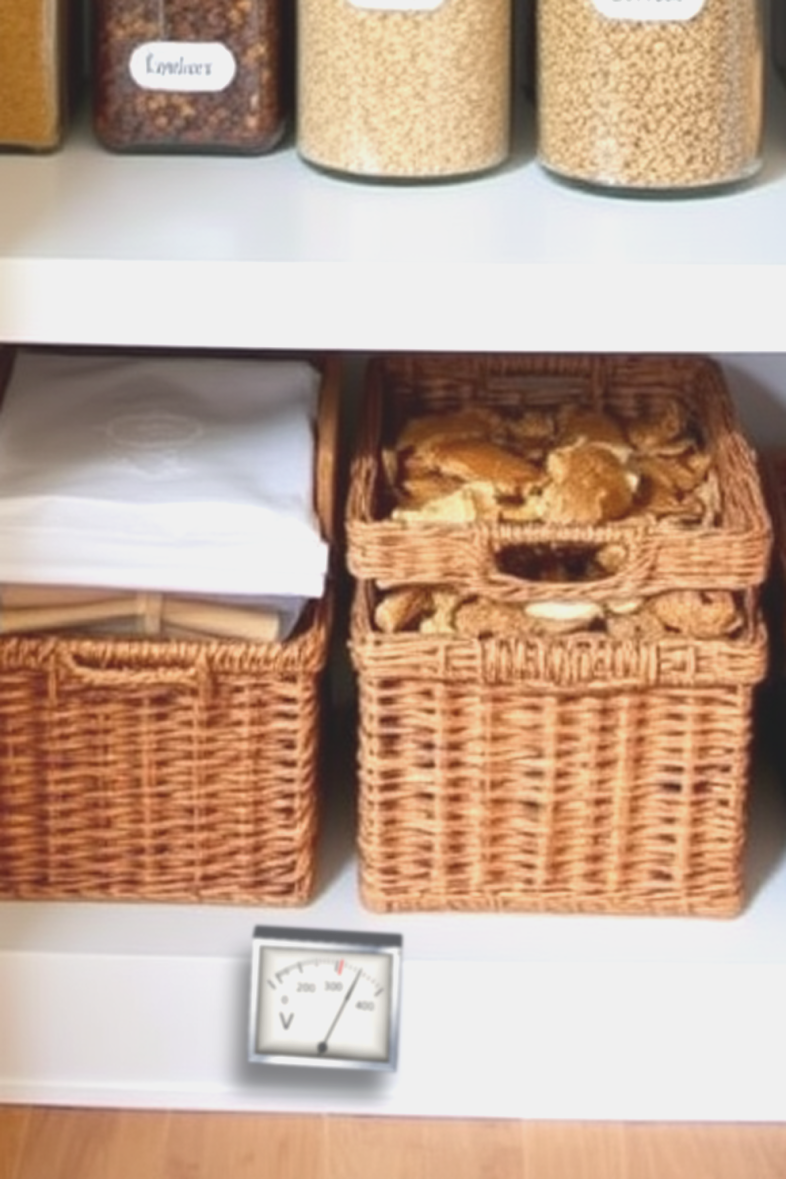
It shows 350 V
